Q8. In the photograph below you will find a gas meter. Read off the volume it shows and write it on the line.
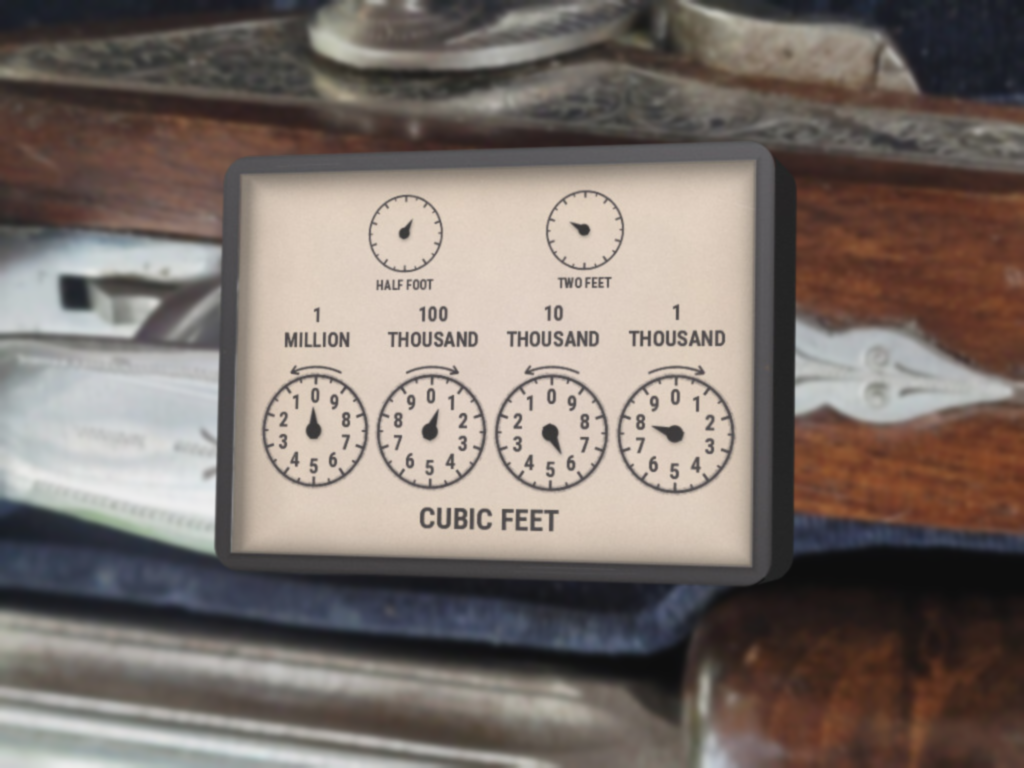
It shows 5800 ft³
